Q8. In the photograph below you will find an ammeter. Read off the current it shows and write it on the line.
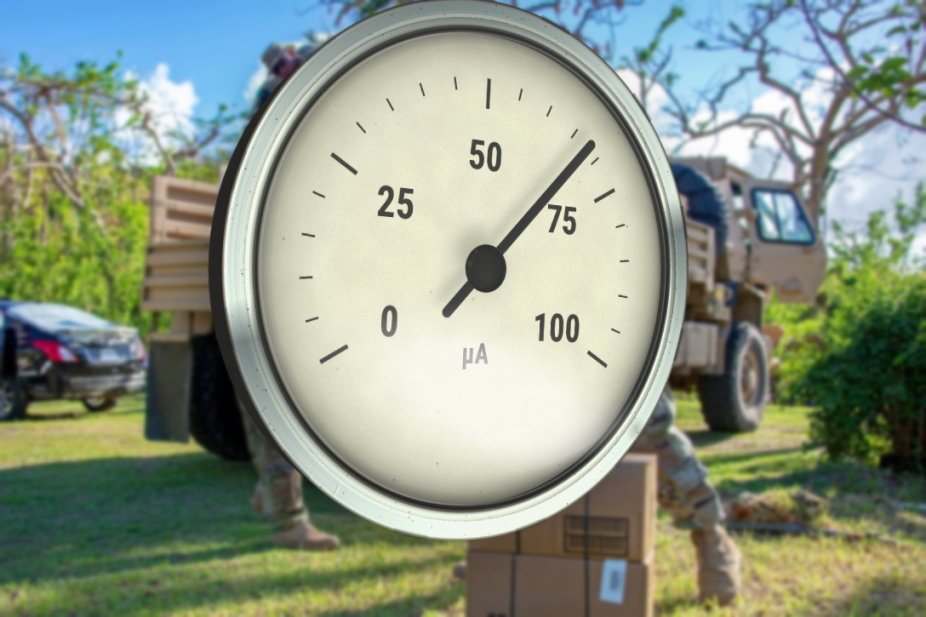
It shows 67.5 µA
